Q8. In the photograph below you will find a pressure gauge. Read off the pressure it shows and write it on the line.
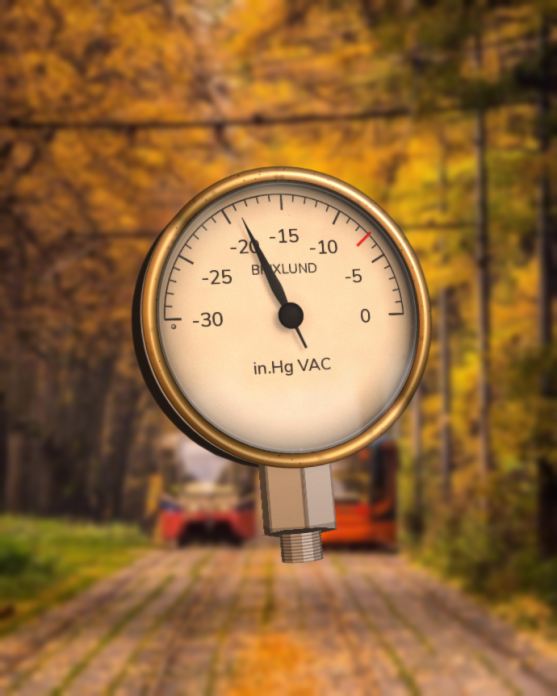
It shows -19 inHg
